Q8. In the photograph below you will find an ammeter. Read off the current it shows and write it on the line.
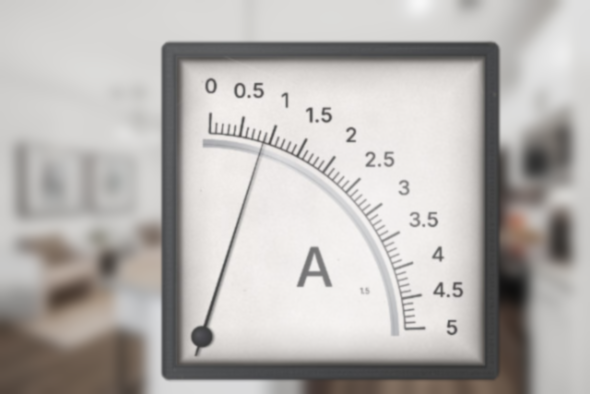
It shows 0.9 A
